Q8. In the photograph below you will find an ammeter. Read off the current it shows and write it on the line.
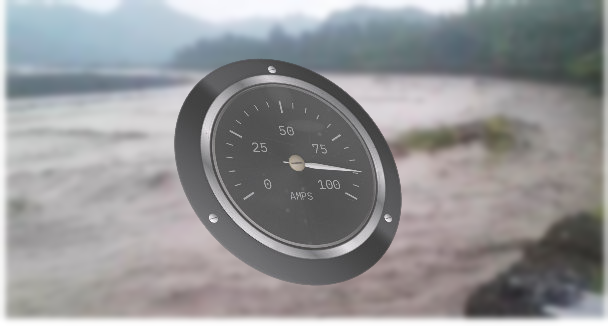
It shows 90 A
